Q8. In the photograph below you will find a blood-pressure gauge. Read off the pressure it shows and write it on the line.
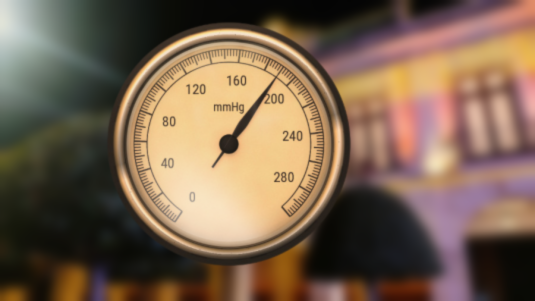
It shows 190 mmHg
